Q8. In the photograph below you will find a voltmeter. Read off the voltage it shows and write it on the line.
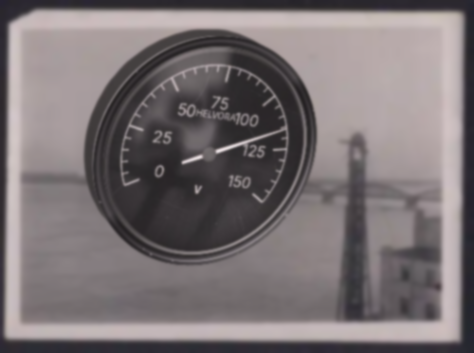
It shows 115 V
